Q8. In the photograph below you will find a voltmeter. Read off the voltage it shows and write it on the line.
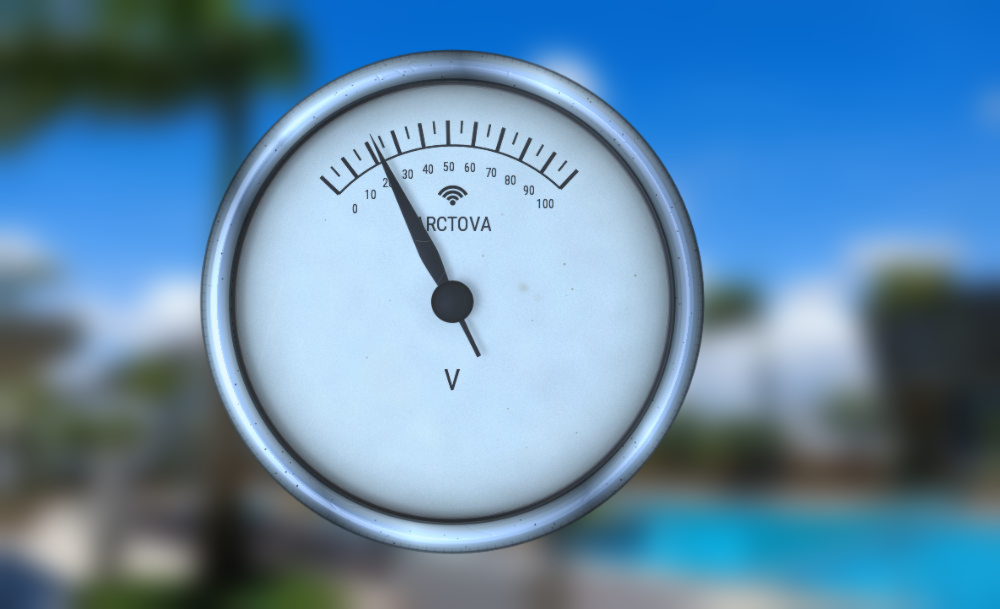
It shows 22.5 V
